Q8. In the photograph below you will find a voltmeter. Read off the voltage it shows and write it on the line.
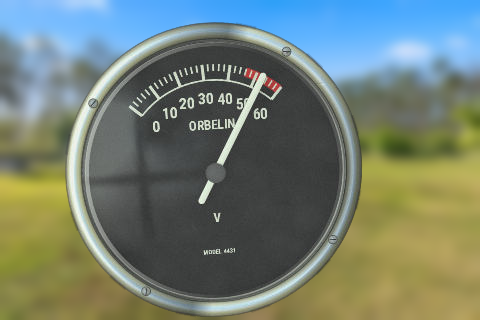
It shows 52 V
